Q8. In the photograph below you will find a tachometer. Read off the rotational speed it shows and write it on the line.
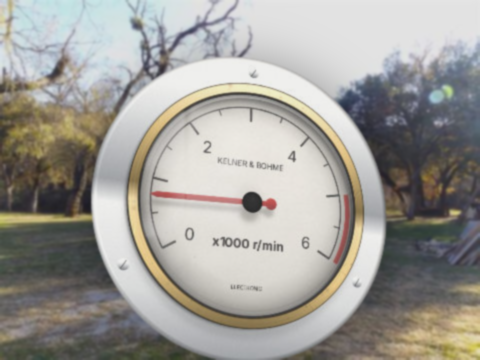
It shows 750 rpm
